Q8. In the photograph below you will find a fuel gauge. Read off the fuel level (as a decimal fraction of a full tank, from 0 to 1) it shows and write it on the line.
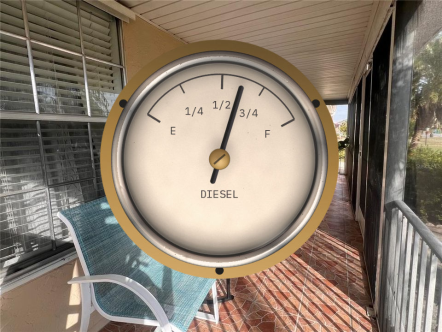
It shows 0.625
